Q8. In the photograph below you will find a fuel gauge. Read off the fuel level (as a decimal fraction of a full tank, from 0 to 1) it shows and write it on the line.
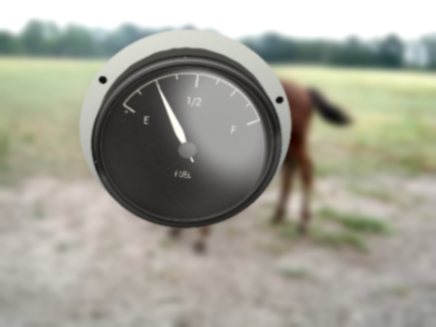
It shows 0.25
